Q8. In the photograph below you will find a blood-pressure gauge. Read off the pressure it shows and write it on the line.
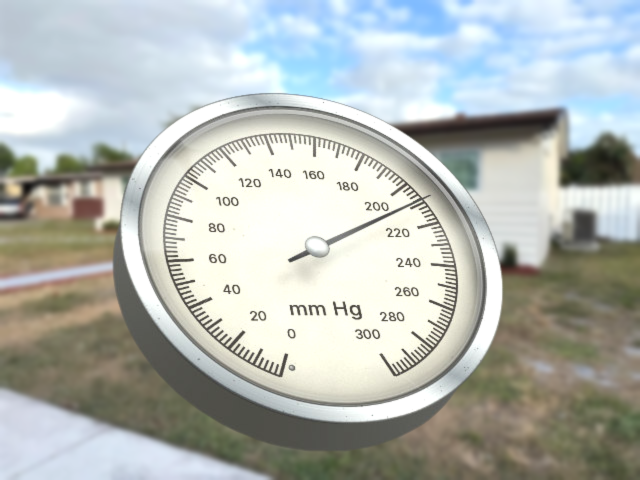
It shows 210 mmHg
